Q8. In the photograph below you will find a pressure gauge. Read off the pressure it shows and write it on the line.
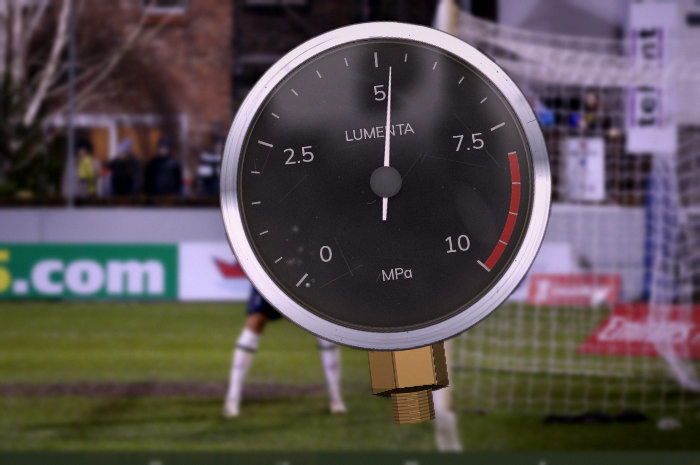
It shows 5.25 MPa
